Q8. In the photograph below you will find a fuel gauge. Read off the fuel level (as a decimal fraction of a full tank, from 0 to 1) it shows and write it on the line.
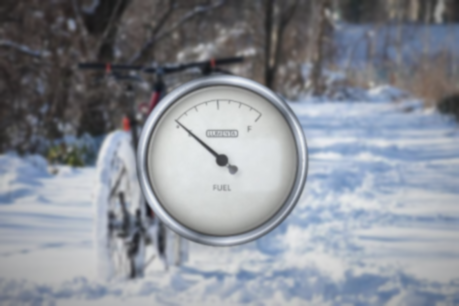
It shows 0
